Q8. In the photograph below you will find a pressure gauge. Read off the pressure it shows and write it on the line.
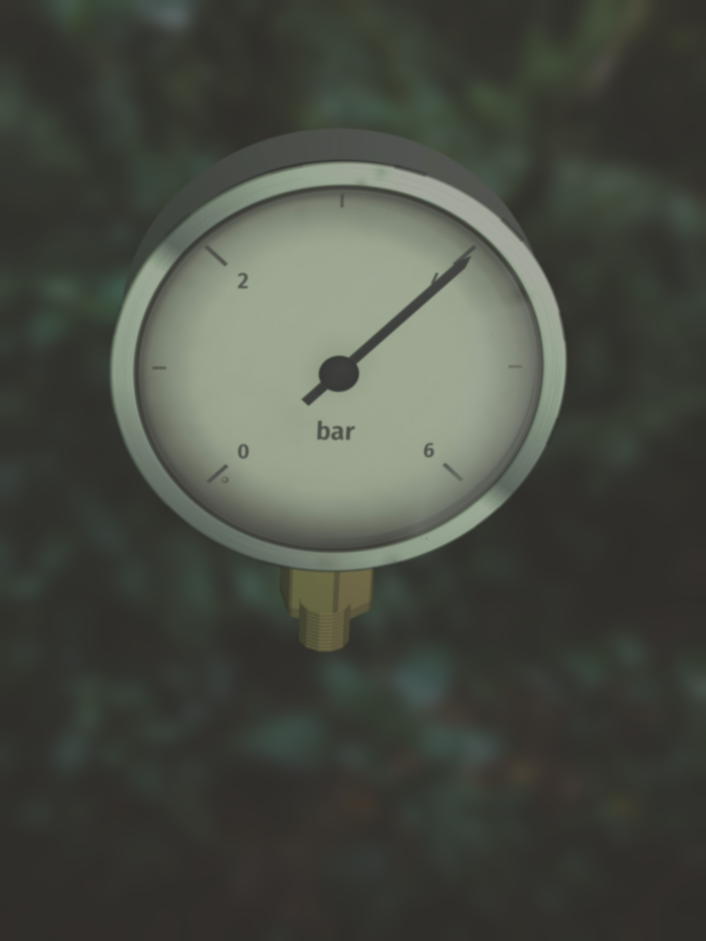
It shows 4 bar
